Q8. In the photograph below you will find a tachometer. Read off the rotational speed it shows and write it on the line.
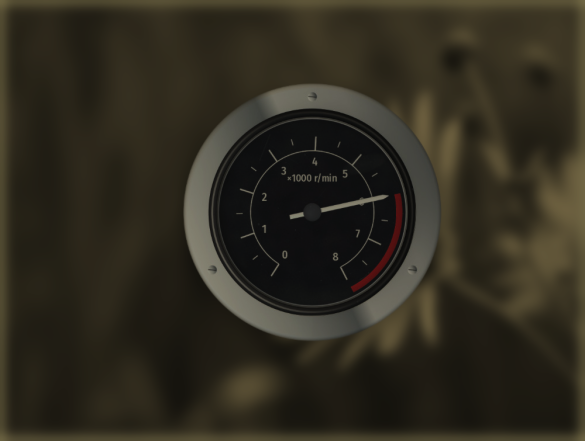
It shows 6000 rpm
